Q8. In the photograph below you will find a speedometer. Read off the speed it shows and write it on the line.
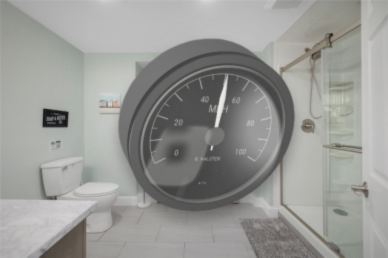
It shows 50 mph
